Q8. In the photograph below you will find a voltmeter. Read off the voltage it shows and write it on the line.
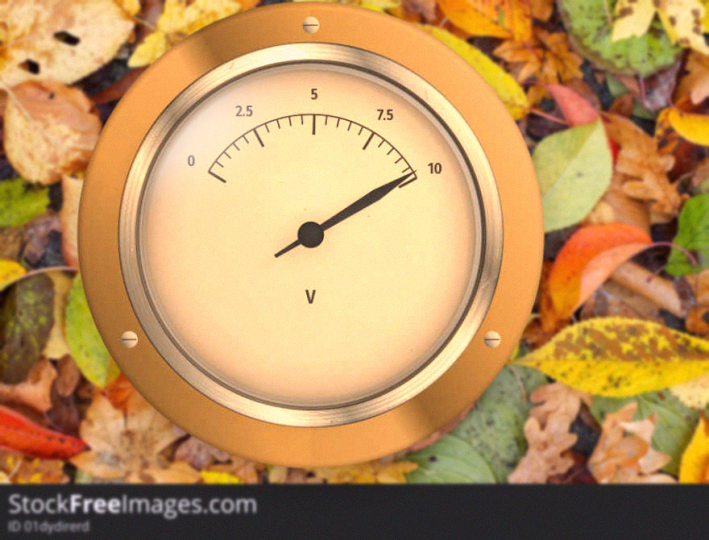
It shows 9.75 V
